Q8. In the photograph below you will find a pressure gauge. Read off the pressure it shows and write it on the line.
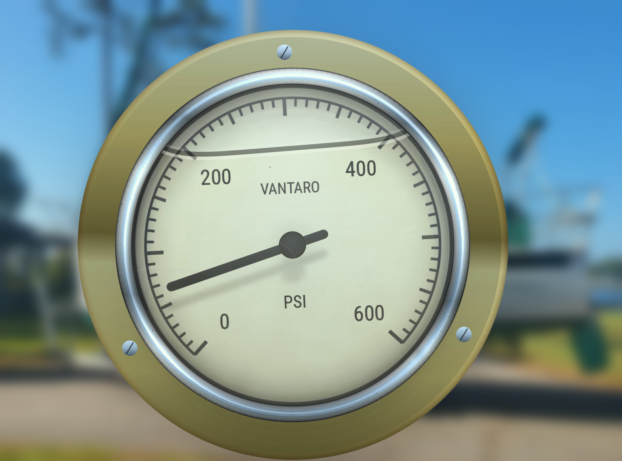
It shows 65 psi
